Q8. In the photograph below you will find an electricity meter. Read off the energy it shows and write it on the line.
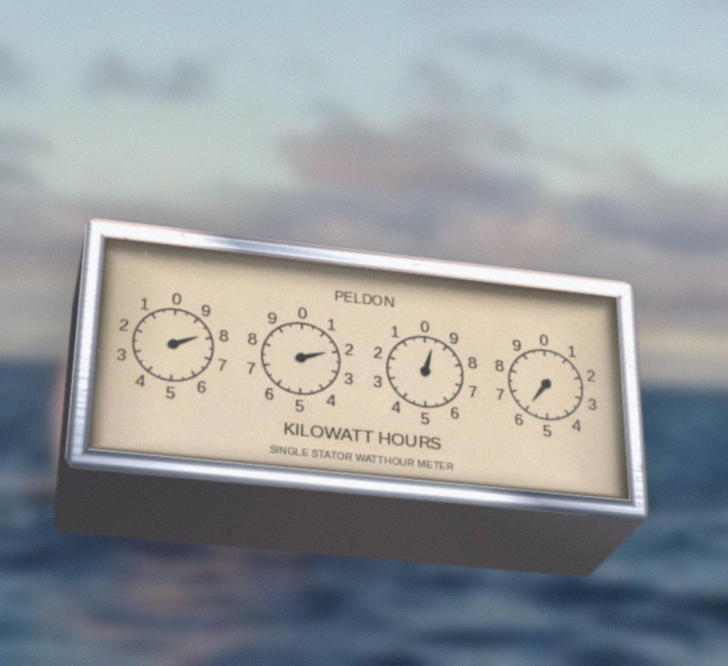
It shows 8196 kWh
